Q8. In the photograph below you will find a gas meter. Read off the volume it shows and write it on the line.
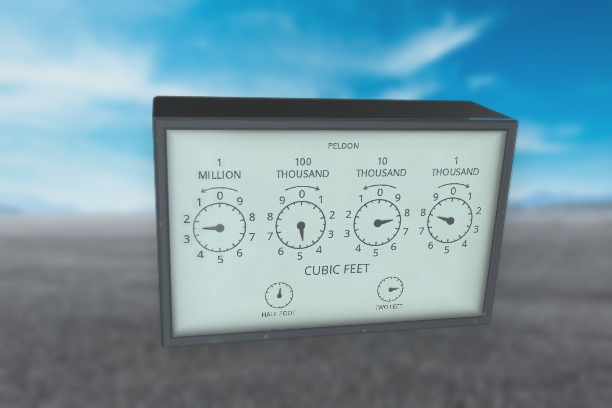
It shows 247800 ft³
